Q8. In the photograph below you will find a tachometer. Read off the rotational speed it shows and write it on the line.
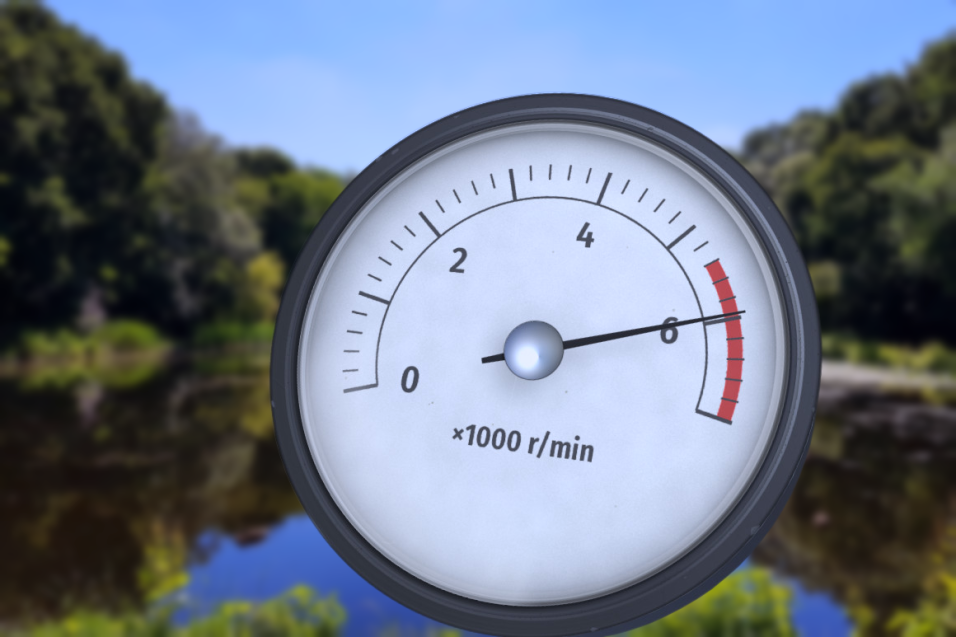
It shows 6000 rpm
